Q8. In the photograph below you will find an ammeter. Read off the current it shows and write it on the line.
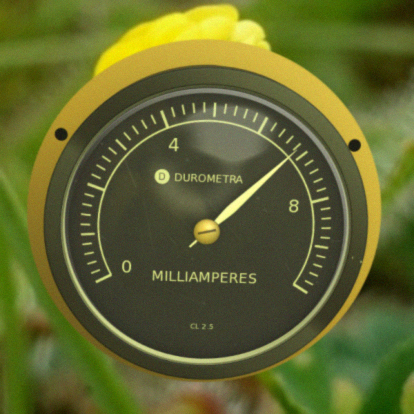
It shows 6.8 mA
